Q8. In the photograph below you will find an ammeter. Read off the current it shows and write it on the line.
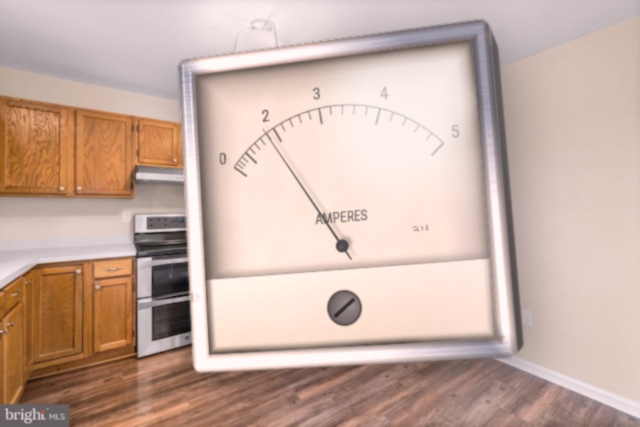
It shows 1.8 A
